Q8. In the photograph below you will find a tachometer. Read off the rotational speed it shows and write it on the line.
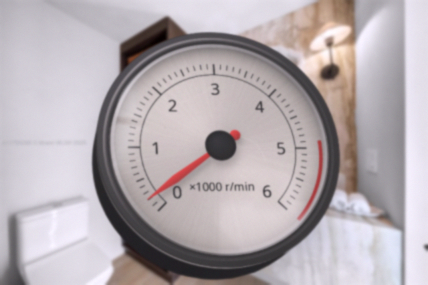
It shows 200 rpm
